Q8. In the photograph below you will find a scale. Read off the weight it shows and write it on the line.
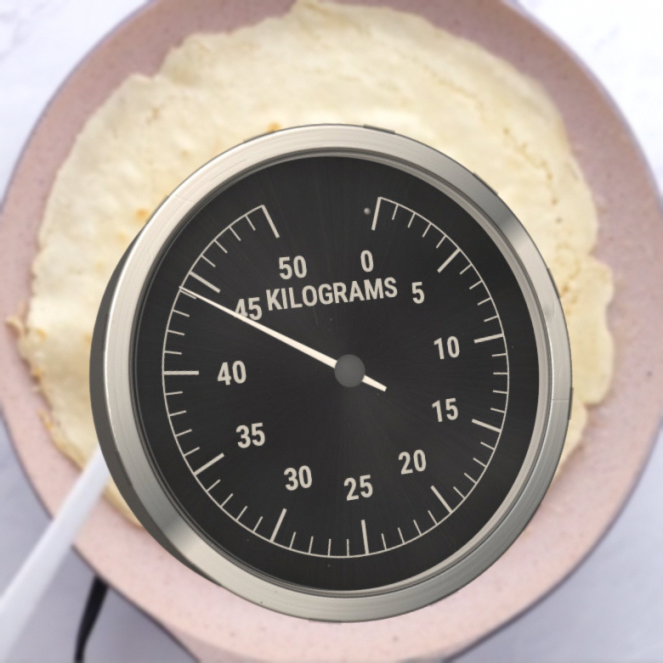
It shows 44 kg
